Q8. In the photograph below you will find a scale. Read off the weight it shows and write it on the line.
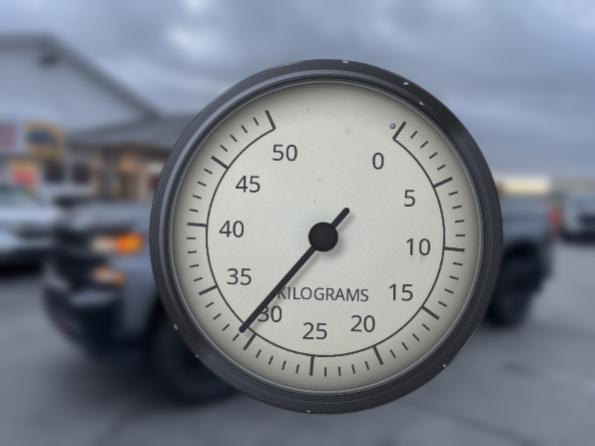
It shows 31 kg
